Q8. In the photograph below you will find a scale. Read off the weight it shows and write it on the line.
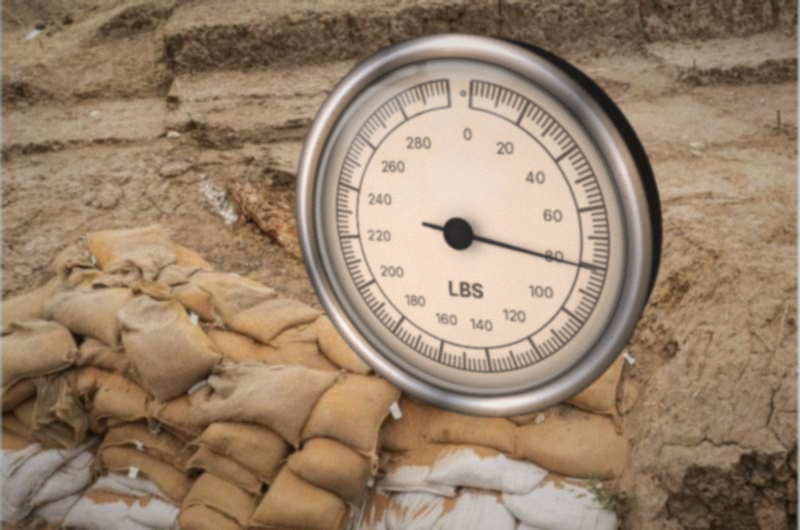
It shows 80 lb
